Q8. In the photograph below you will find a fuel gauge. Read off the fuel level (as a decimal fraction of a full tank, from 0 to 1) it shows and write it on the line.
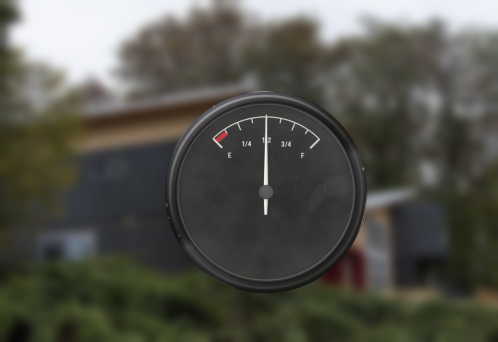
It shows 0.5
